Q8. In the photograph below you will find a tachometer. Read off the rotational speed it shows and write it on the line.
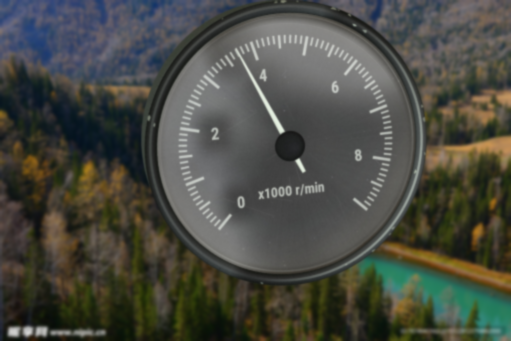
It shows 3700 rpm
